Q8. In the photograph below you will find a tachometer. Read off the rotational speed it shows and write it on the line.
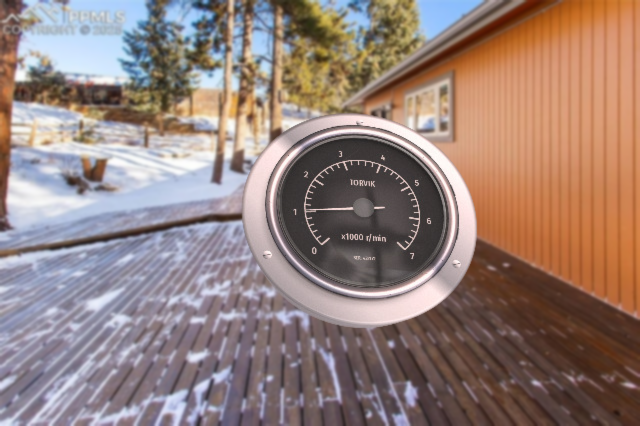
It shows 1000 rpm
